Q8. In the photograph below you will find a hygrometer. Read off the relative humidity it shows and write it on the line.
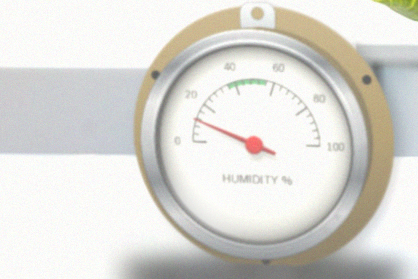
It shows 12 %
